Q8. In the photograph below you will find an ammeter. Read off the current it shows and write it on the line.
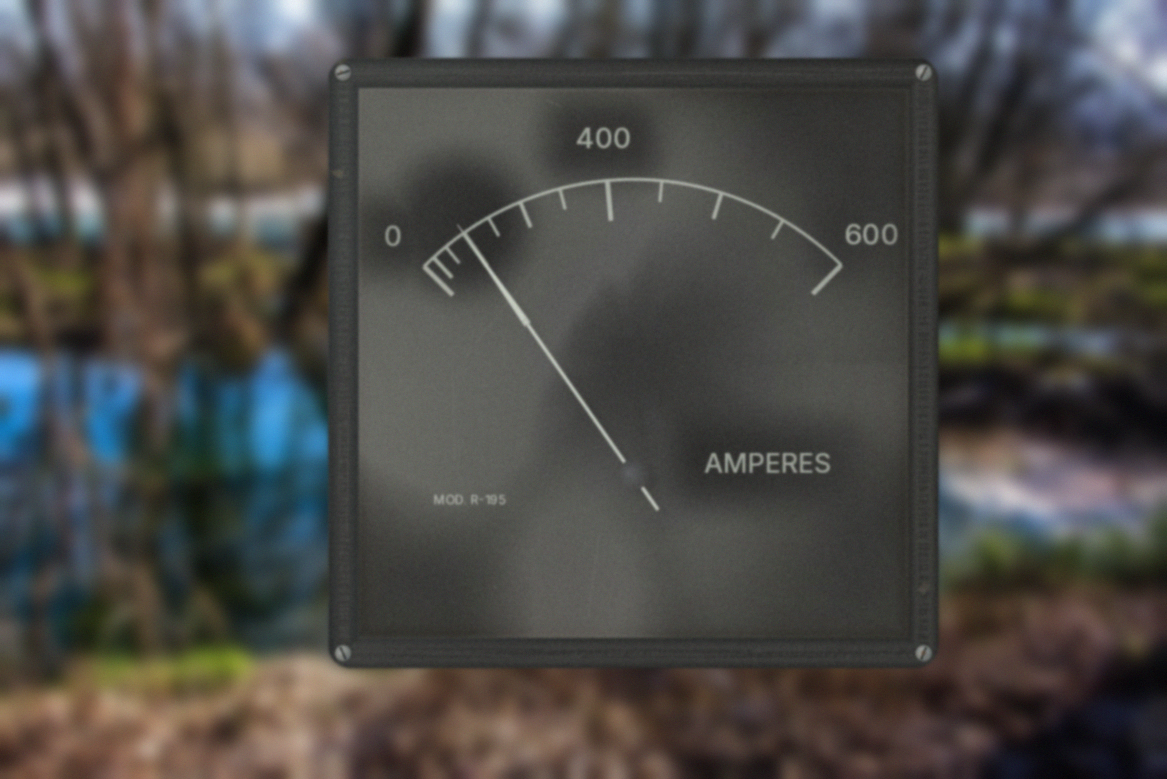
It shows 200 A
